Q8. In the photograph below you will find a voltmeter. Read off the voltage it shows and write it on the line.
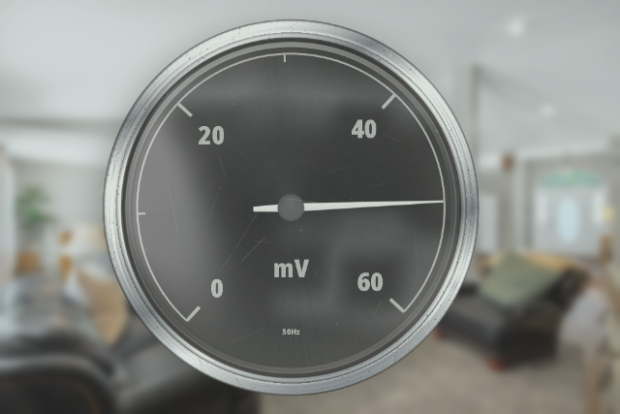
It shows 50 mV
